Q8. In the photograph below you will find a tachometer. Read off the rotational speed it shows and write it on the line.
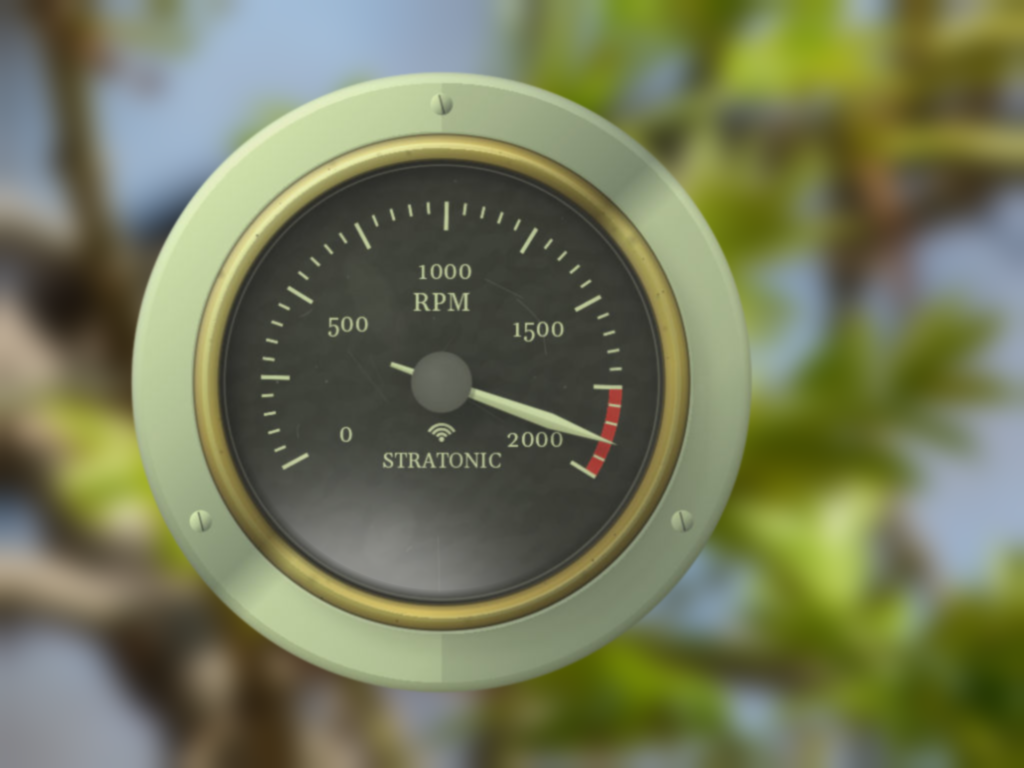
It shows 1900 rpm
